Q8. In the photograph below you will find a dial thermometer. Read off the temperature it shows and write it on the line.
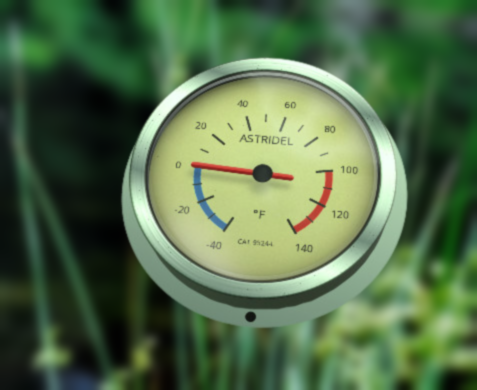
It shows 0 °F
